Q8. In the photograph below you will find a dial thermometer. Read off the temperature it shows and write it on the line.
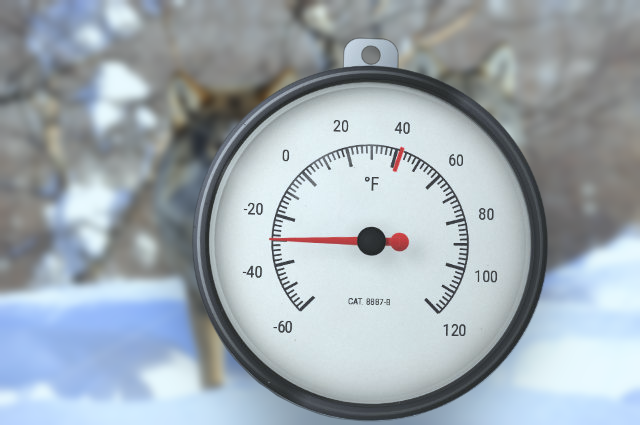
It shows -30 °F
